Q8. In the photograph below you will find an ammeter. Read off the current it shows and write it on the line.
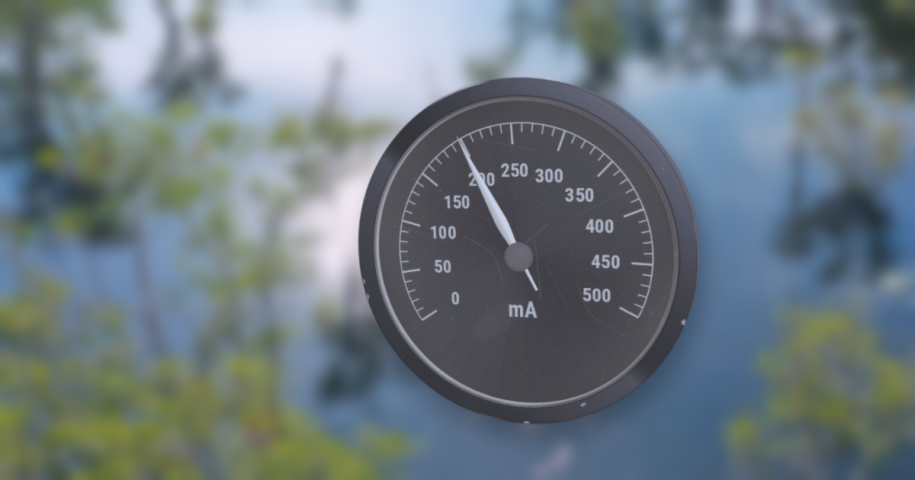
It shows 200 mA
